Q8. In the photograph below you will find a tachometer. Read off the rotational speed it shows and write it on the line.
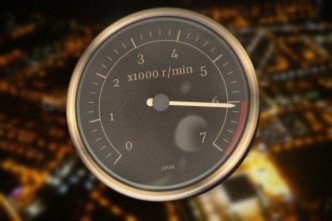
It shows 6100 rpm
